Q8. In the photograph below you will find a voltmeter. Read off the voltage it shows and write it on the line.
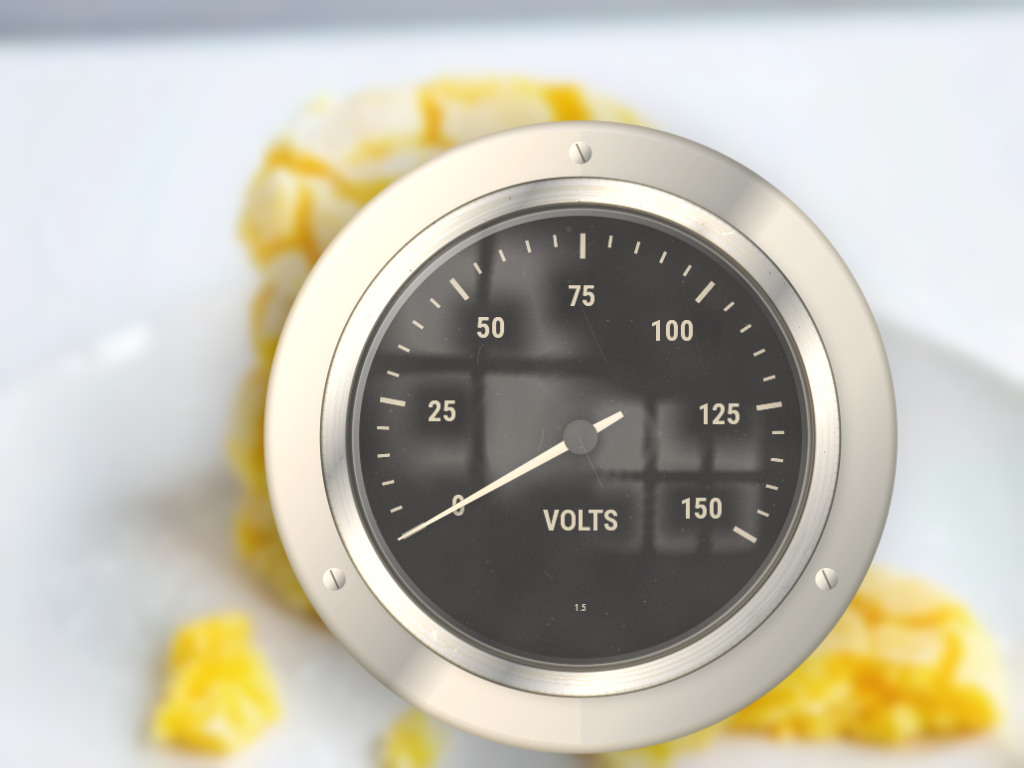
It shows 0 V
